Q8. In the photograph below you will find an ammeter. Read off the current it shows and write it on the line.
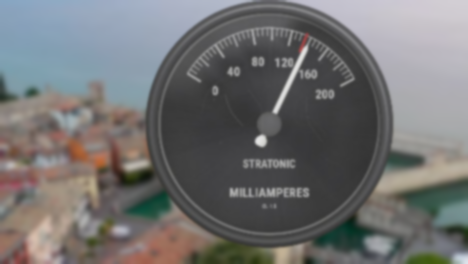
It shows 140 mA
